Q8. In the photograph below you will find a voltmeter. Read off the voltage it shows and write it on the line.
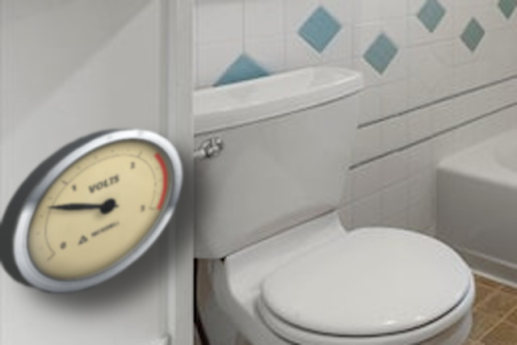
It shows 0.7 V
